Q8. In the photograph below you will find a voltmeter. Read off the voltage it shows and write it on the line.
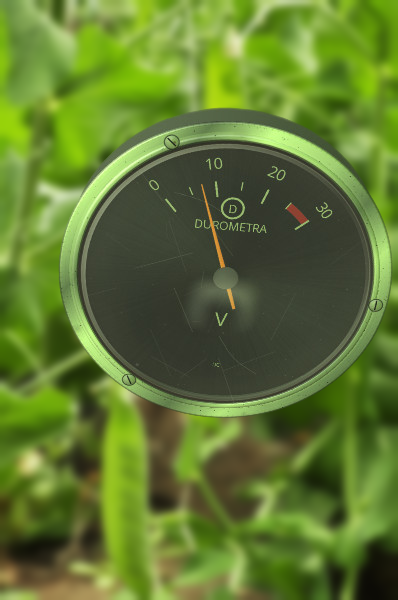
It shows 7.5 V
